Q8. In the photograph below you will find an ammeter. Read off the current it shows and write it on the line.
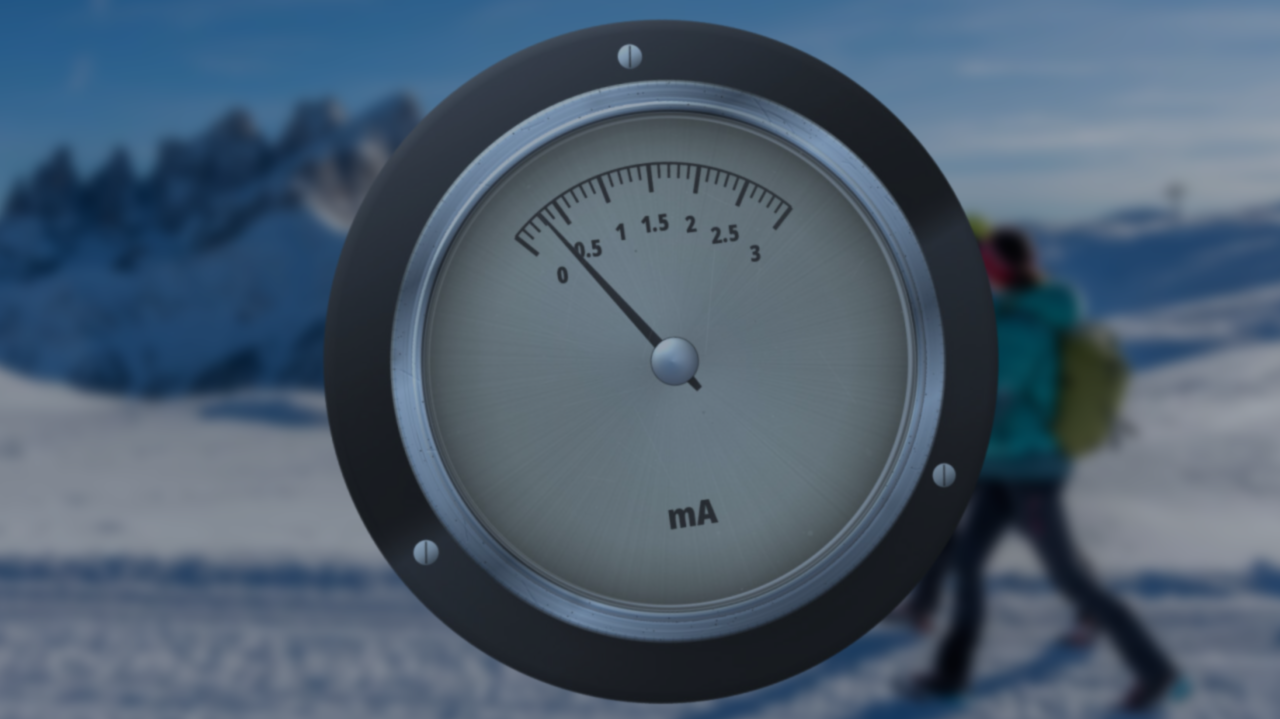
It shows 0.3 mA
